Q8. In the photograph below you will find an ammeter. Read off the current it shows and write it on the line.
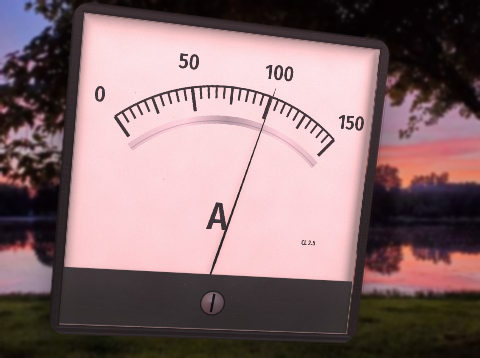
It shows 100 A
